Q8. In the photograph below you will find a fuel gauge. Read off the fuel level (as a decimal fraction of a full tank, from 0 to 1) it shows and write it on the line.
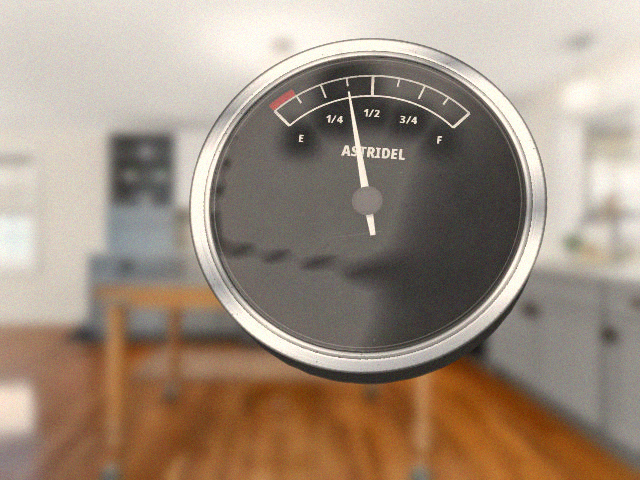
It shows 0.375
